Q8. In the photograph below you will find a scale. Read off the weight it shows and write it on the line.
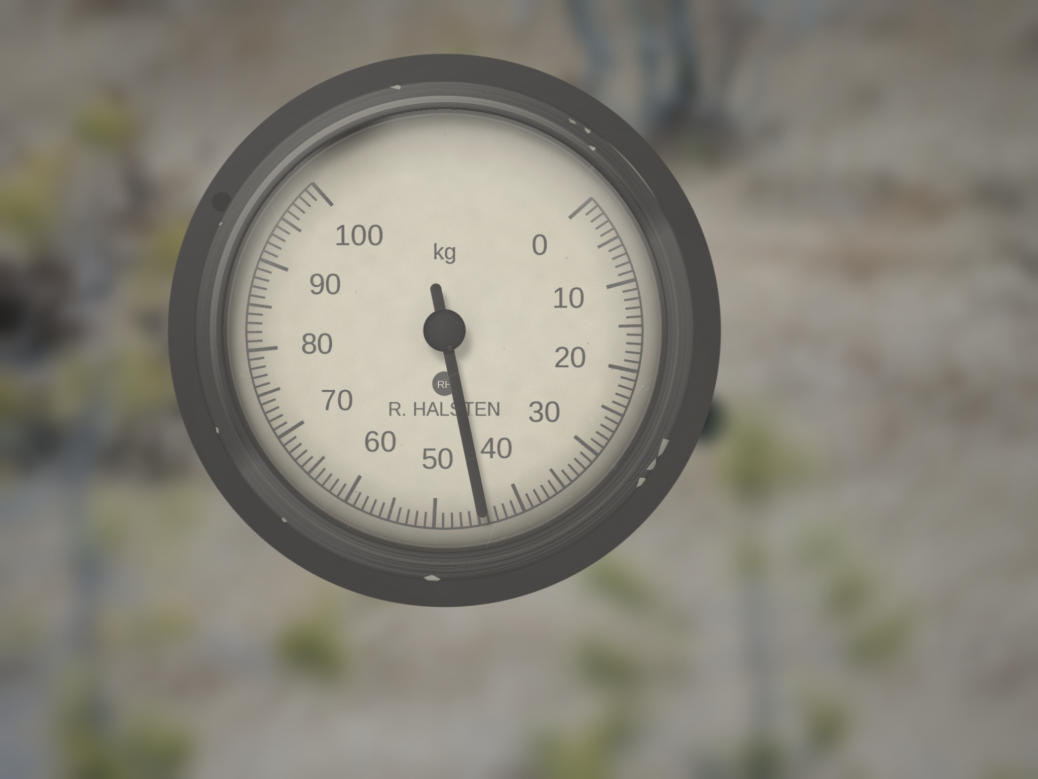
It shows 44.5 kg
